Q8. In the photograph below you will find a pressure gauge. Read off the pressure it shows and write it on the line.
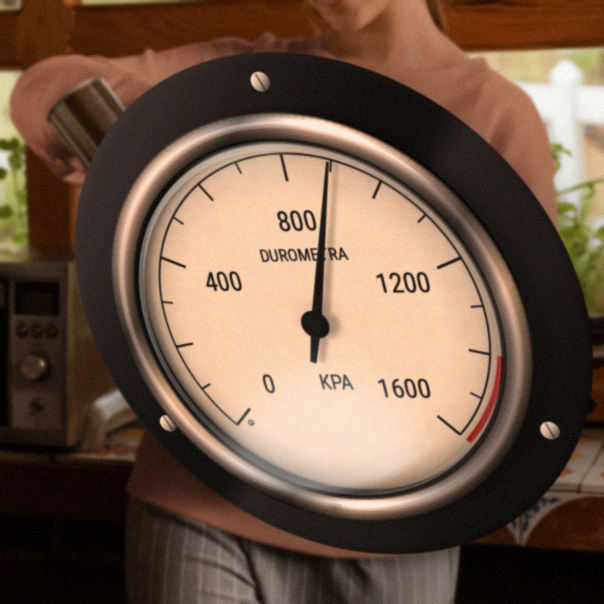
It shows 900 kPa
